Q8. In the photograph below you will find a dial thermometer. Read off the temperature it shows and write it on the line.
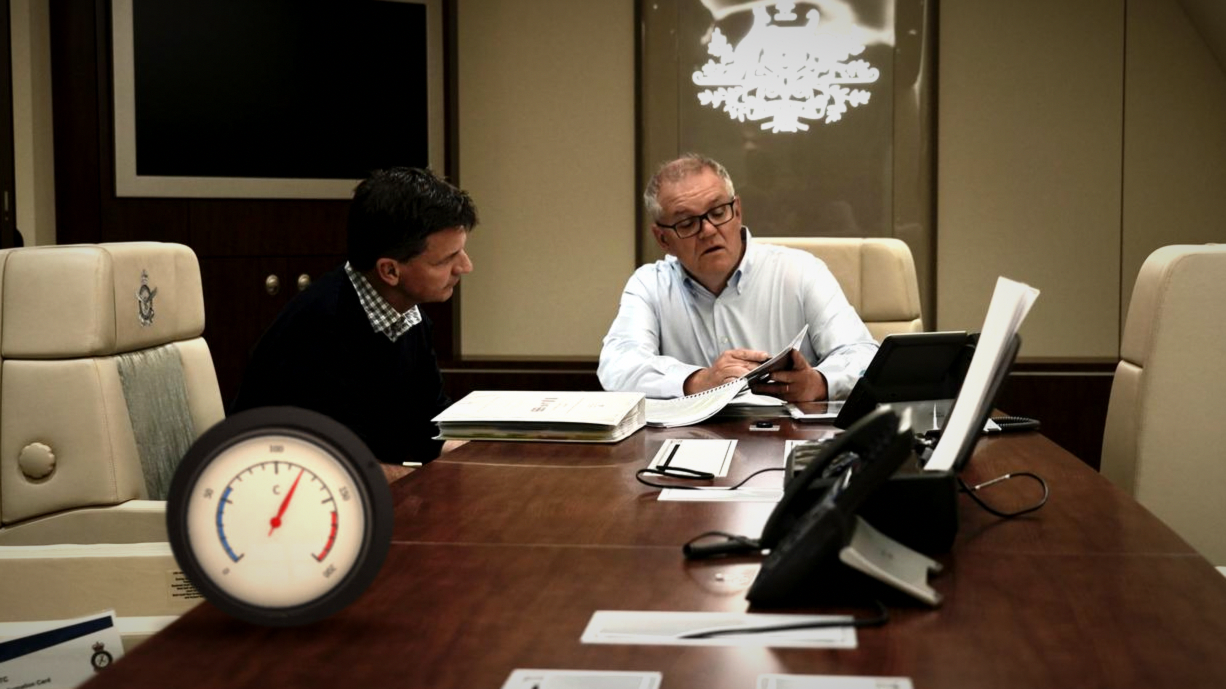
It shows 120 °C
